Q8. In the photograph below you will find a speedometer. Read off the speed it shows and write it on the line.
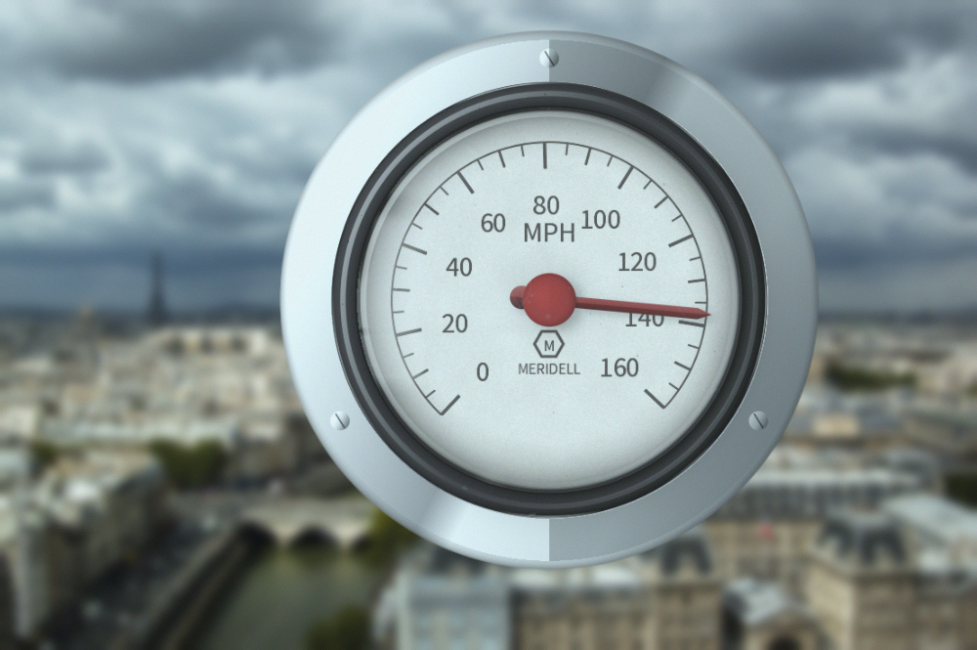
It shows 137.5 mph
